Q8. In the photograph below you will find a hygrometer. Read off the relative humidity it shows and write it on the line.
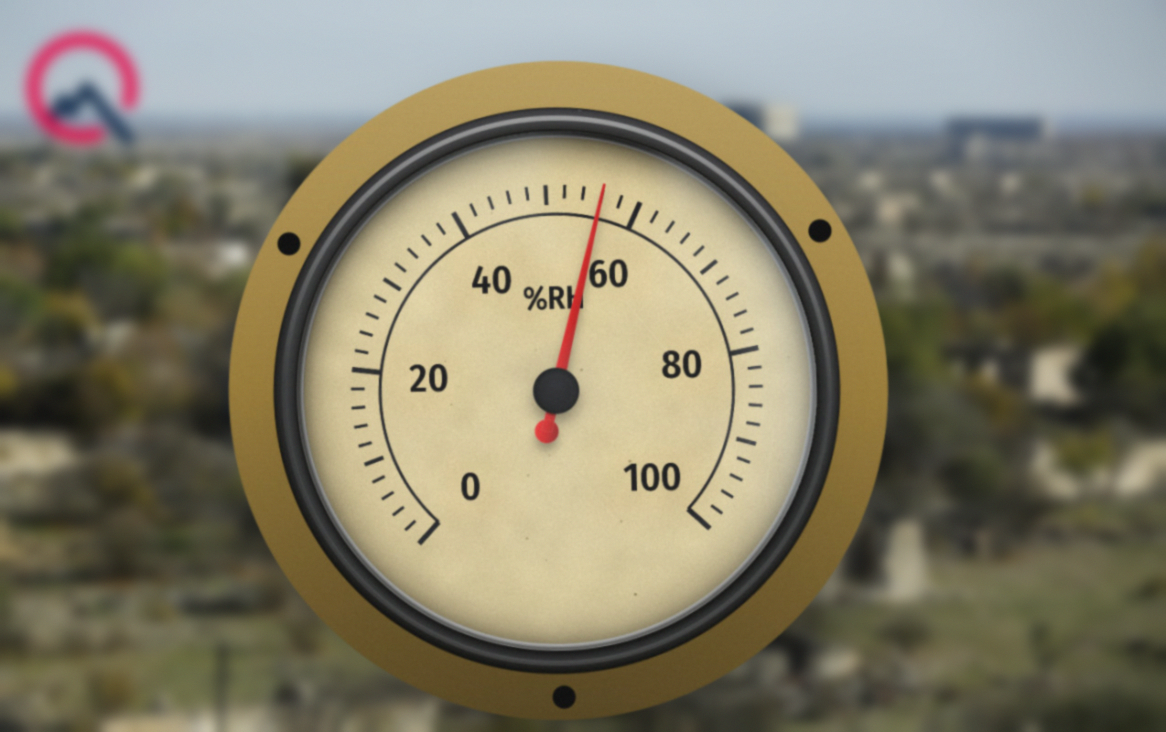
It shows 56 %
